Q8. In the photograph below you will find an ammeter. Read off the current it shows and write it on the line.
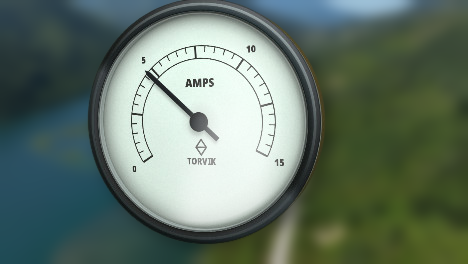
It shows 4.75 A
